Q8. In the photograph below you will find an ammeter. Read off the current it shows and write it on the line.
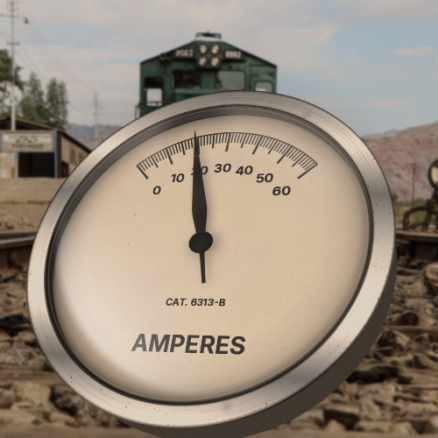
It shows 20 A
